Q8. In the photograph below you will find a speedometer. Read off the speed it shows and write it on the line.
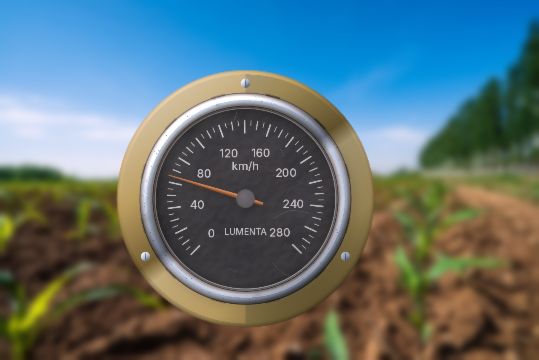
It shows 65 km/h
